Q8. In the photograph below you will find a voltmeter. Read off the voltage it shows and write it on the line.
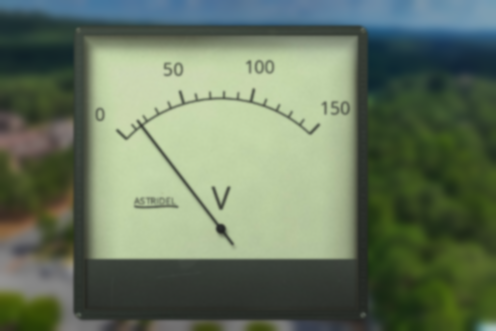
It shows 15 V
